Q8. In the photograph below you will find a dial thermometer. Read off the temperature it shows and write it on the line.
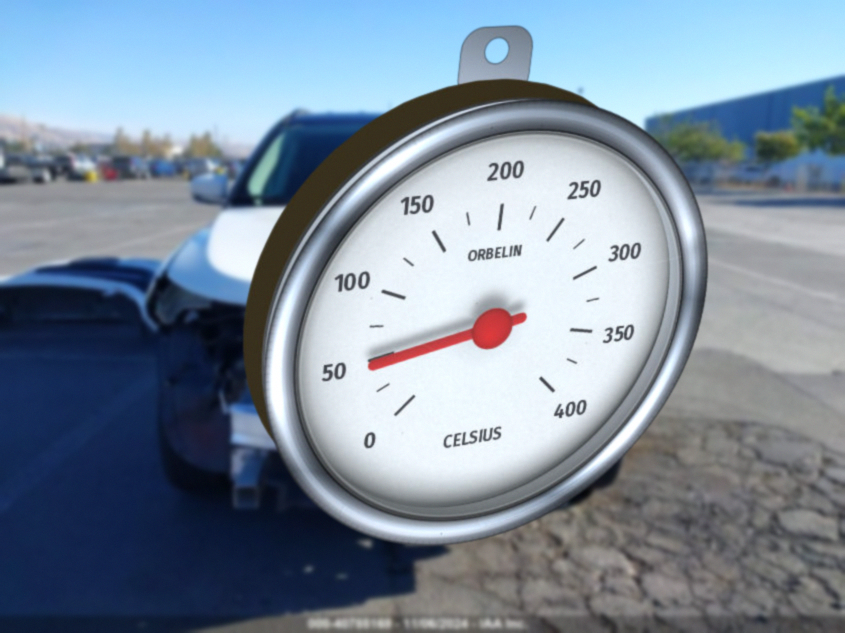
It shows 50 °C
